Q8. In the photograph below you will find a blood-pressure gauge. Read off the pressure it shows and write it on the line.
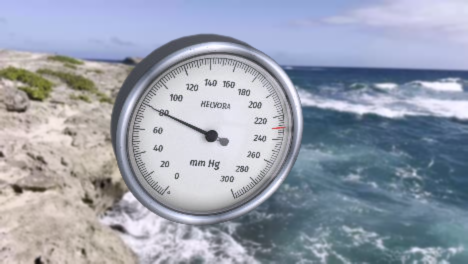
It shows 80 mmHg
